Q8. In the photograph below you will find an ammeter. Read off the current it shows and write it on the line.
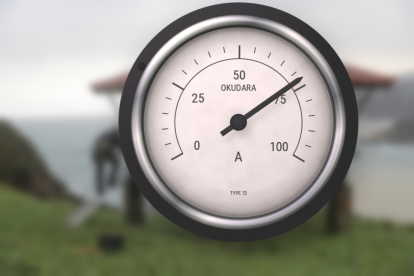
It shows 72.5 A
